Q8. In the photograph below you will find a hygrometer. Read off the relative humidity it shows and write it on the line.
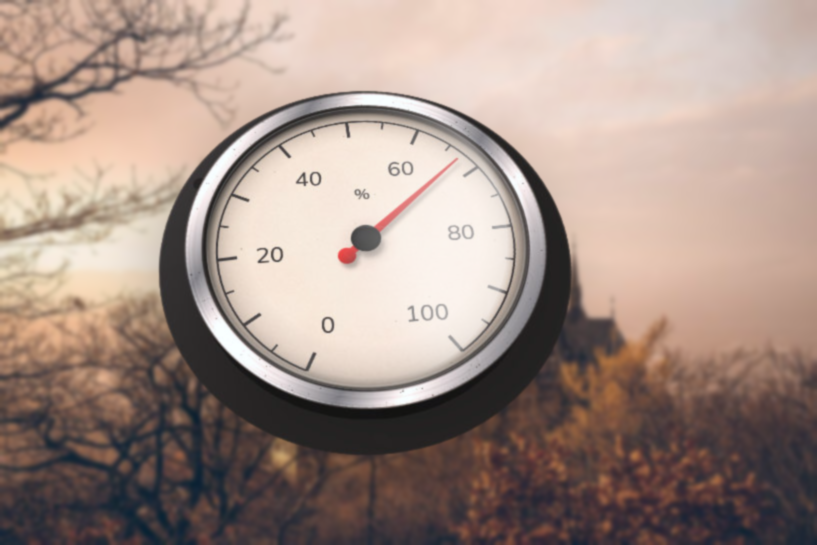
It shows 67.5 %
